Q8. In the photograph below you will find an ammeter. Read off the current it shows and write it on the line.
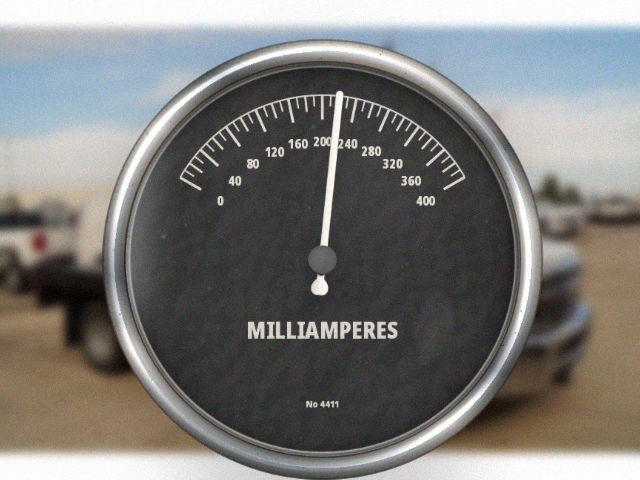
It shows 220 mA
